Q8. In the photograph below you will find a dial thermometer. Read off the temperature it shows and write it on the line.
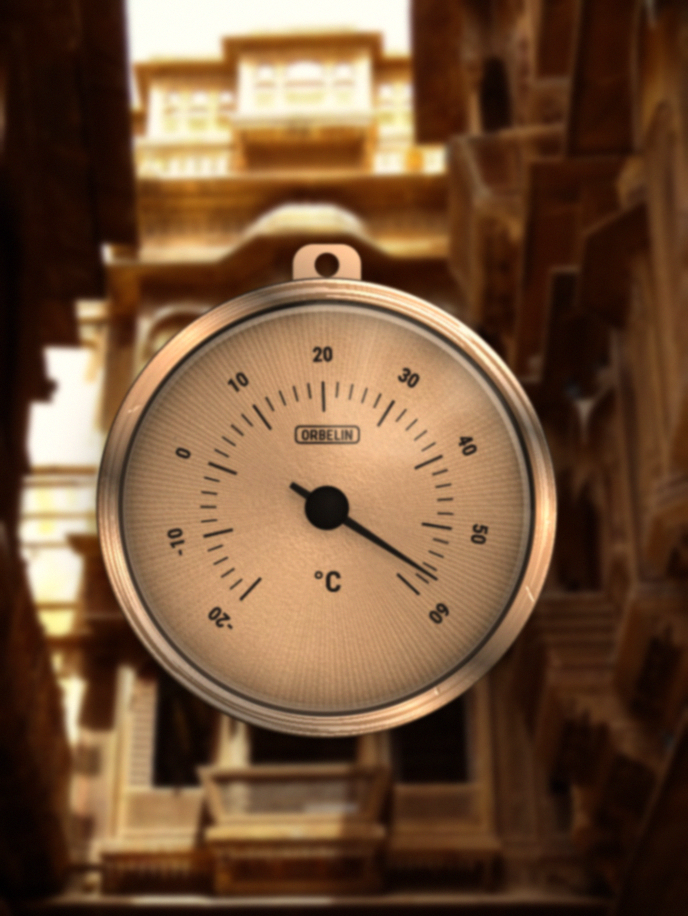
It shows 57 °C
